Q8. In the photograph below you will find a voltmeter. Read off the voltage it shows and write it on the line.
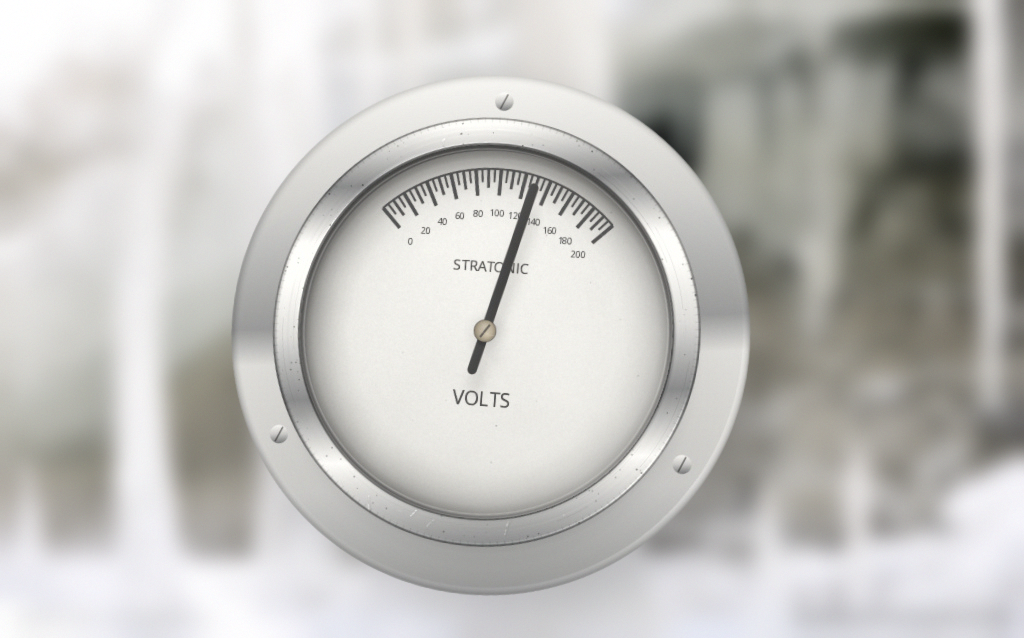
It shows 130 V
